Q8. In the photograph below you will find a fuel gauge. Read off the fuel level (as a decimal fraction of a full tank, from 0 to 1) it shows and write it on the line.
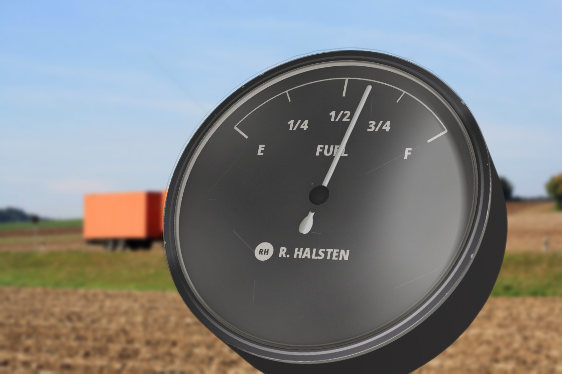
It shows 0.625
